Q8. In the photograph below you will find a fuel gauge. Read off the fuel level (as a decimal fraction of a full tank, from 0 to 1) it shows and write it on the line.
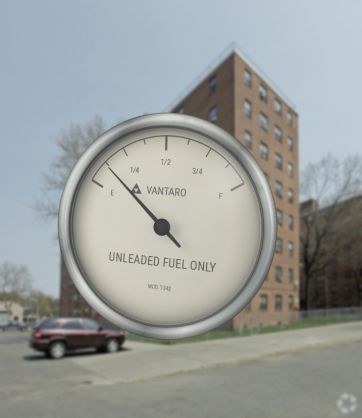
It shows 0.125
